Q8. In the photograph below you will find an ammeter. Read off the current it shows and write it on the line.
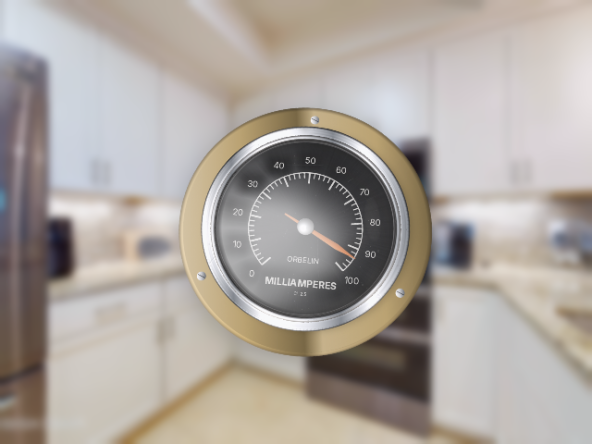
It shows 94 mA
